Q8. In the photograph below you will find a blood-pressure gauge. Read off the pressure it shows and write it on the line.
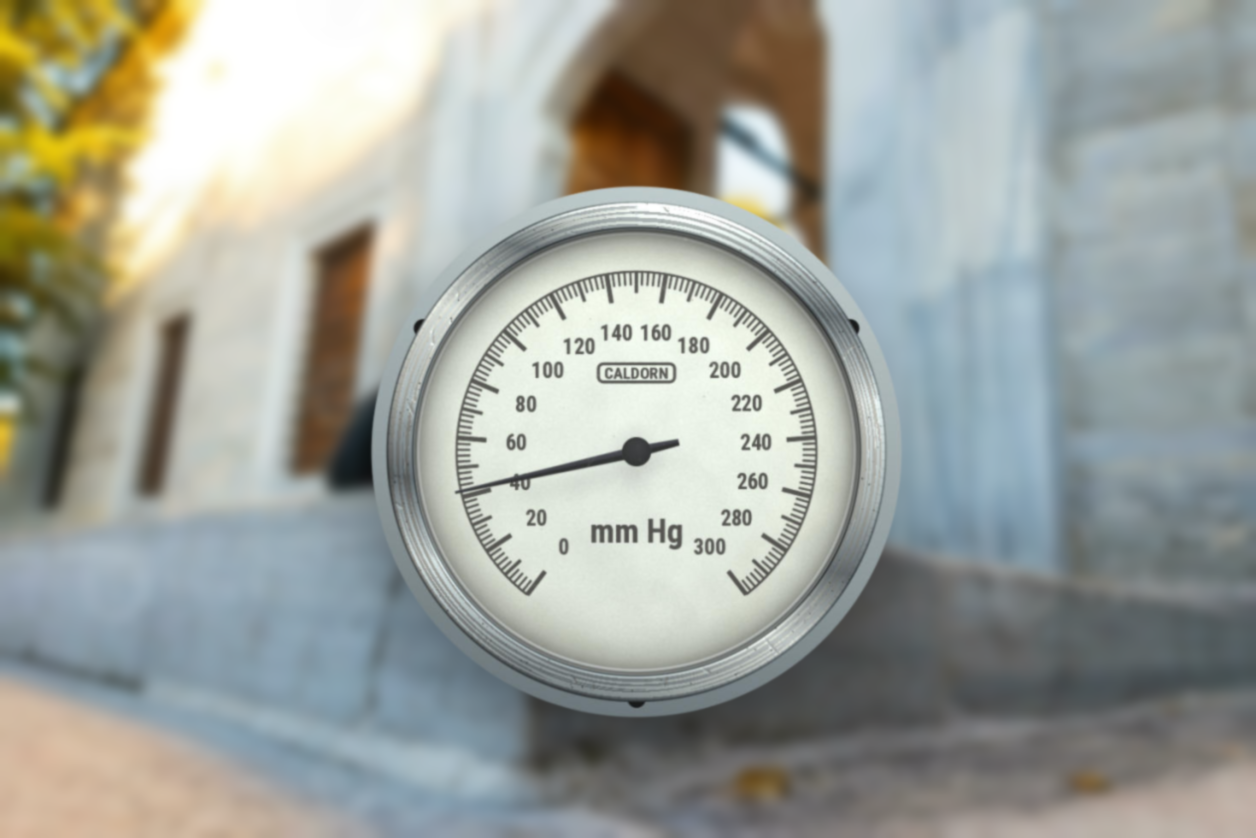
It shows 42 mmHg
